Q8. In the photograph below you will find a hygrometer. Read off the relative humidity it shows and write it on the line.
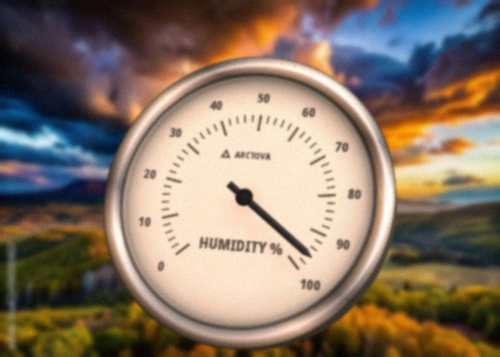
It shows 96 %
